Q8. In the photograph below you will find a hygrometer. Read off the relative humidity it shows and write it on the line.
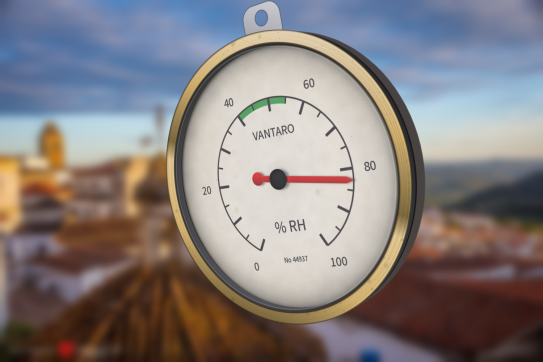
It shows 82.5 %
